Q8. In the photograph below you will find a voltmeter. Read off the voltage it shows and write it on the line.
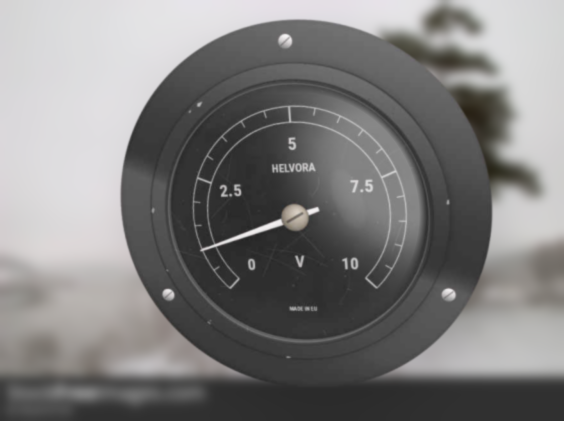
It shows 1 V
